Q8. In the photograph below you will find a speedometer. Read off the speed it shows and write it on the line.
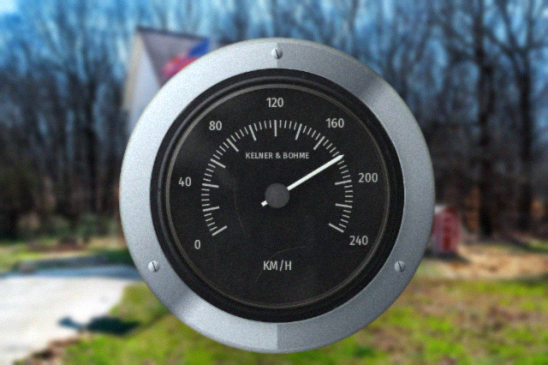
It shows 180 km/h
